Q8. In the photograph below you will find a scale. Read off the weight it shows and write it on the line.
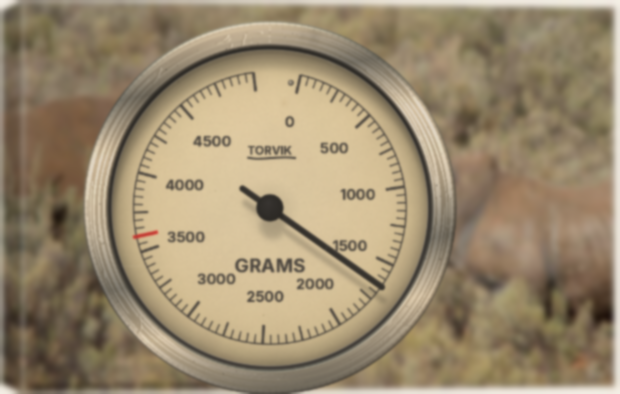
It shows 1650 g
